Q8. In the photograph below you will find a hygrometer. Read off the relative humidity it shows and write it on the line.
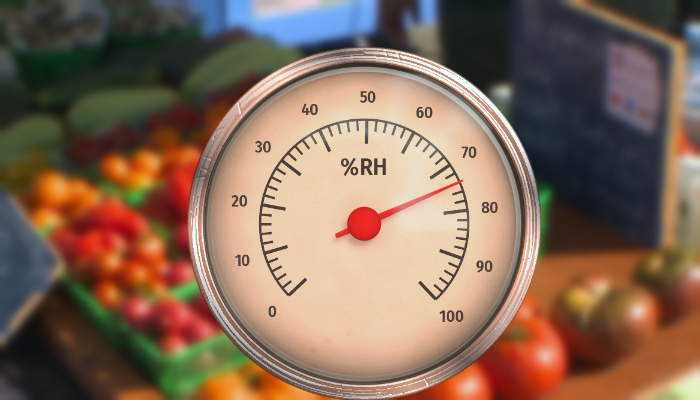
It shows 74 %
